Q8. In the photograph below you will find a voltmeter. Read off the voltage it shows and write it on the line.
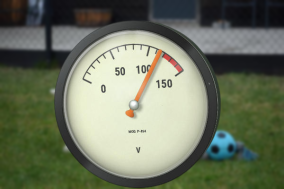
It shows 115 V
